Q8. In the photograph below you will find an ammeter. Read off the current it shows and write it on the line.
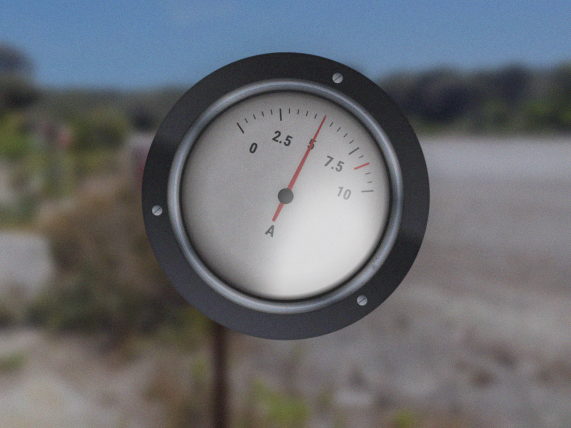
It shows 5 A
